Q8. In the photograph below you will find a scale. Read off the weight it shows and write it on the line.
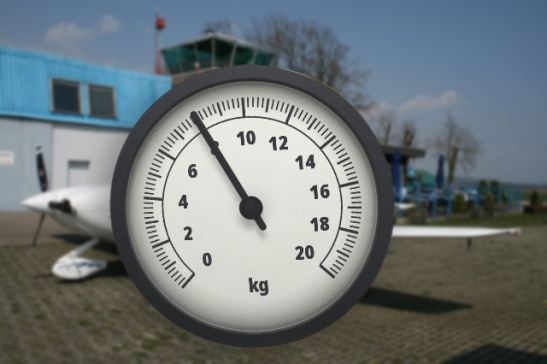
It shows 8 kg
